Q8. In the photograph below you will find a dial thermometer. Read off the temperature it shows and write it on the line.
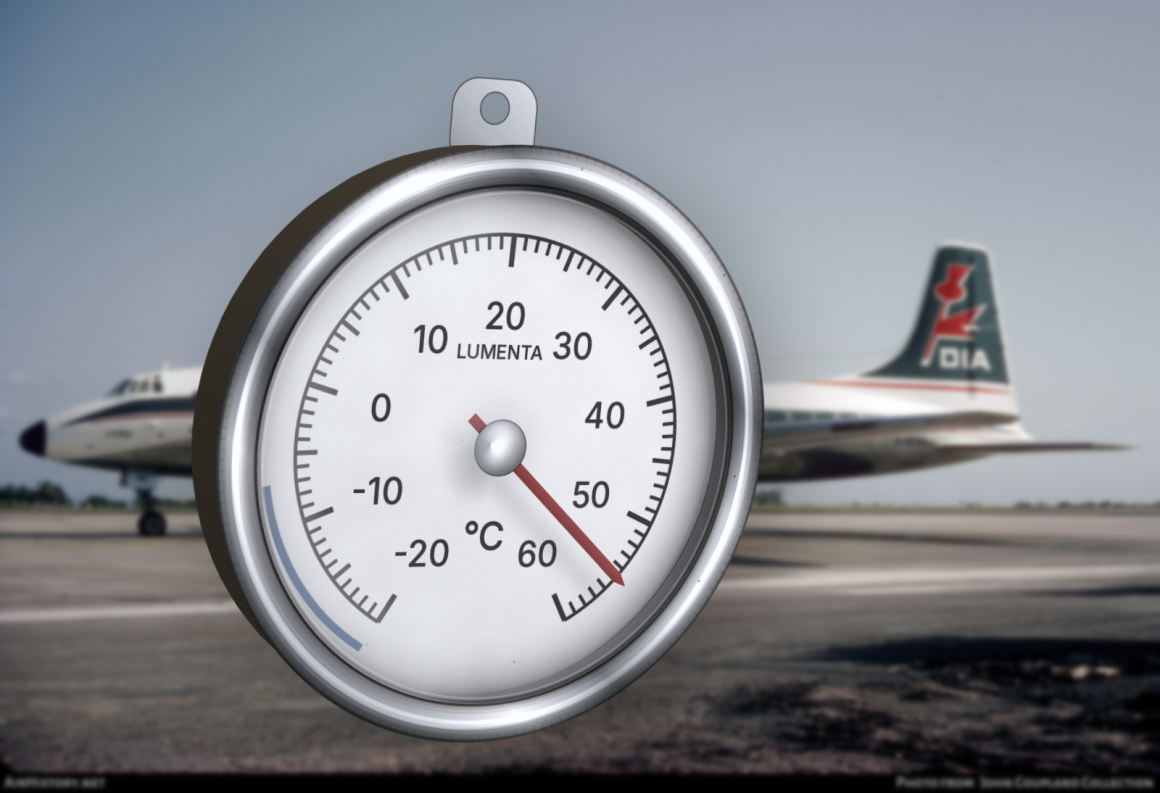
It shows 55 °C
